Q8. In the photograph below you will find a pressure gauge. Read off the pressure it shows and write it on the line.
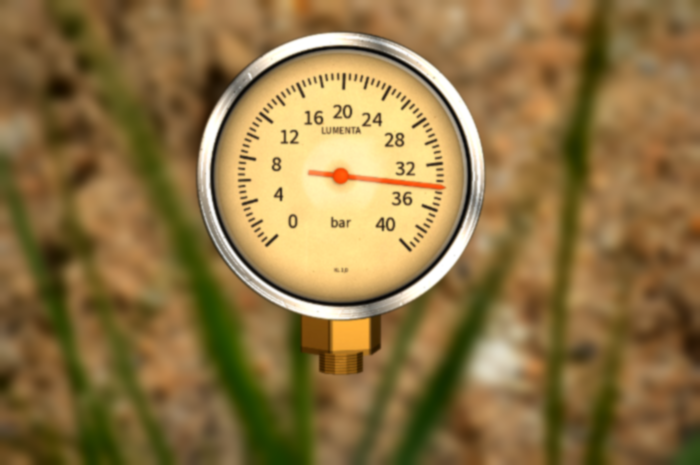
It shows 34 bar
